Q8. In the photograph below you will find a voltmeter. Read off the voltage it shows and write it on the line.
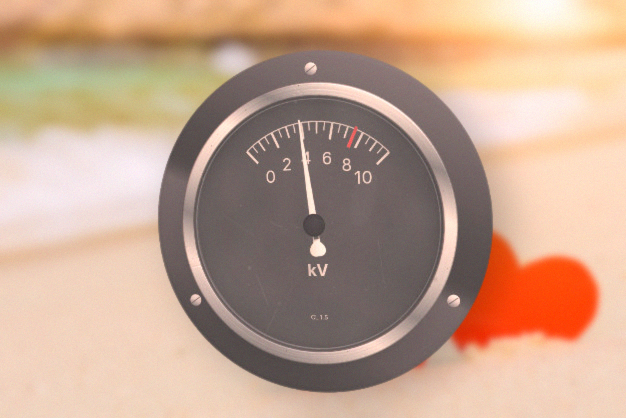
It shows 4 kV
